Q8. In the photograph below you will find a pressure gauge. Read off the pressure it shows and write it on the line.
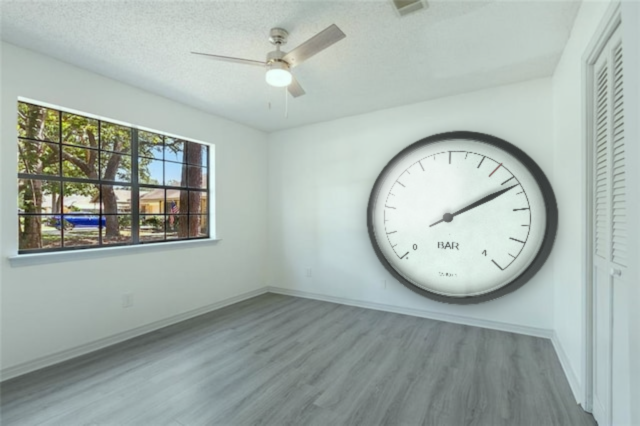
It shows 2.9 bar
